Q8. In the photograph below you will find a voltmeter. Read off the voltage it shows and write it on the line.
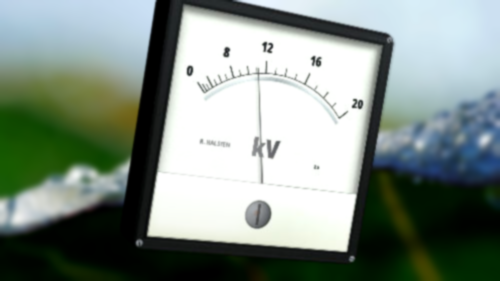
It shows 11 kV
